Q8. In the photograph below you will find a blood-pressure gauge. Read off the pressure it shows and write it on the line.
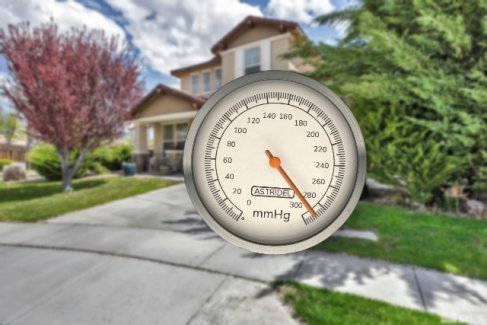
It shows 290 mmHg
